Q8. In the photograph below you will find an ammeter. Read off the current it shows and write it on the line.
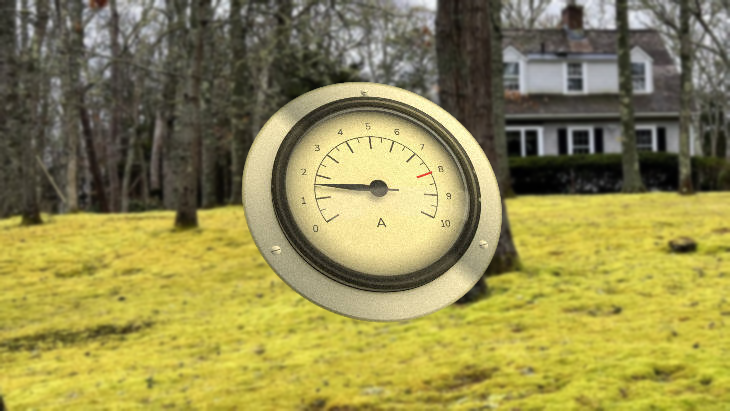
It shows 1.5 A
